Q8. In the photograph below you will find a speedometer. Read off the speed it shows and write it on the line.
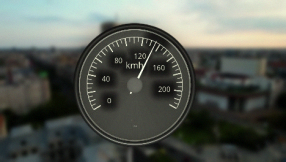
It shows 135 km/h
